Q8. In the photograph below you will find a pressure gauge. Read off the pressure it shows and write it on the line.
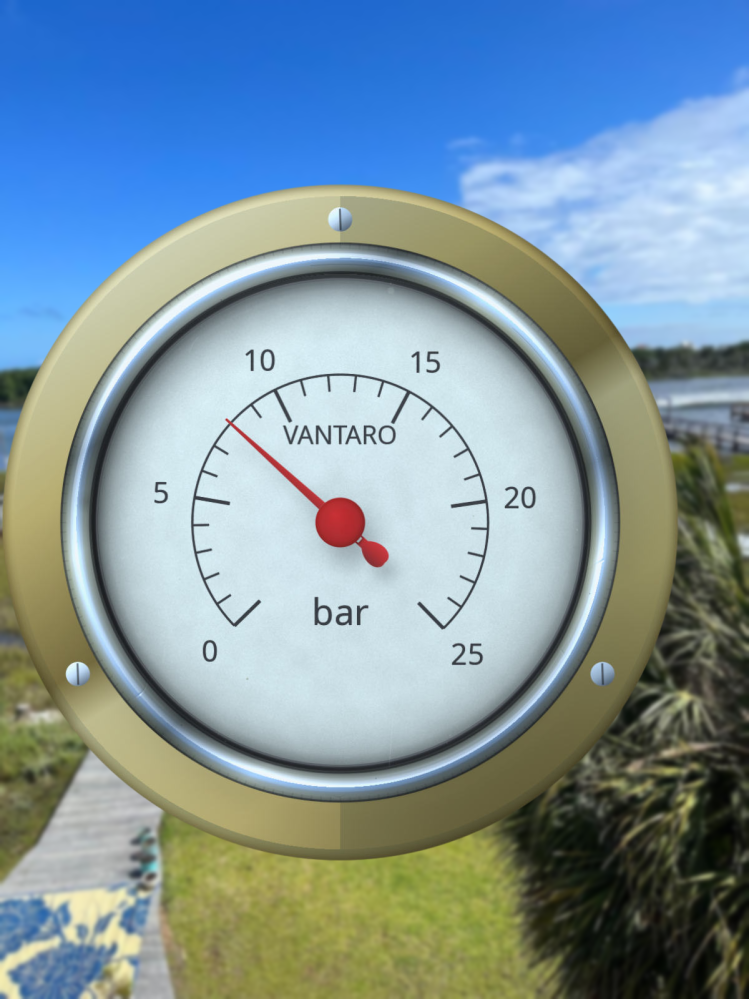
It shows 8 bar
